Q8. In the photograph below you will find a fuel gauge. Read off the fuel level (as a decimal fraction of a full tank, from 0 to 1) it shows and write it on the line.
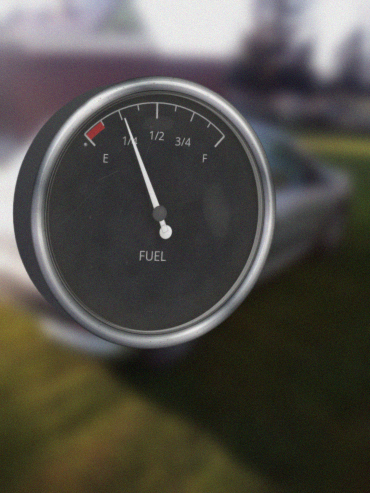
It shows 0.25
